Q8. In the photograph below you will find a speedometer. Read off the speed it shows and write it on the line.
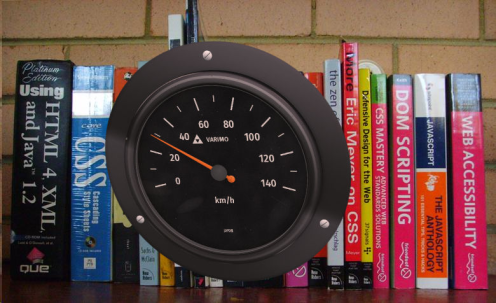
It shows 30 km/h
